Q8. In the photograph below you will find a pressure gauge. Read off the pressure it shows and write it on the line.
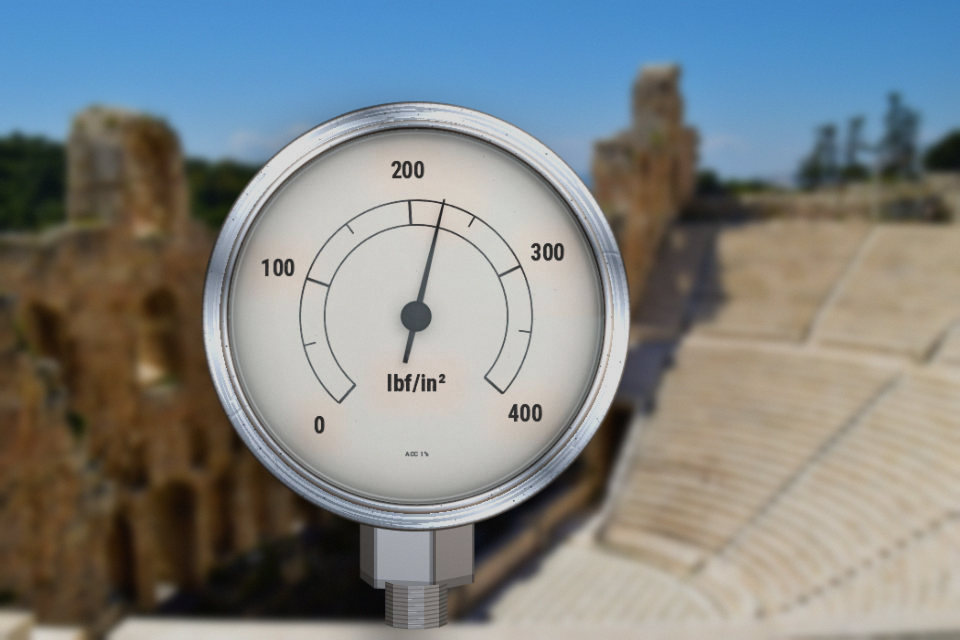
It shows 225 psi
